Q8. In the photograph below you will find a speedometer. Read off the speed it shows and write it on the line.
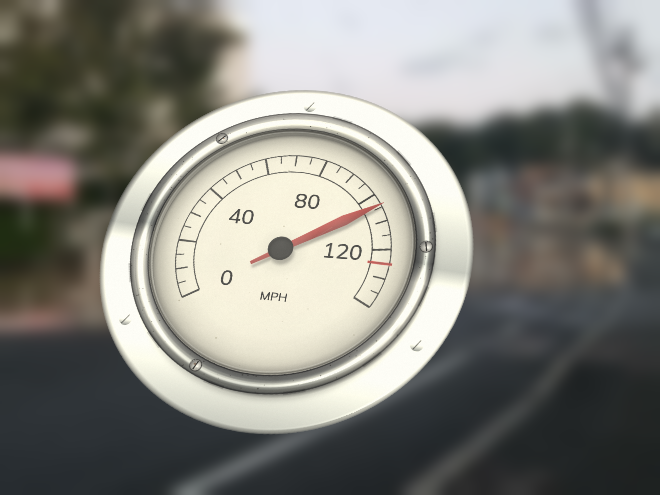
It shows 105 mph
